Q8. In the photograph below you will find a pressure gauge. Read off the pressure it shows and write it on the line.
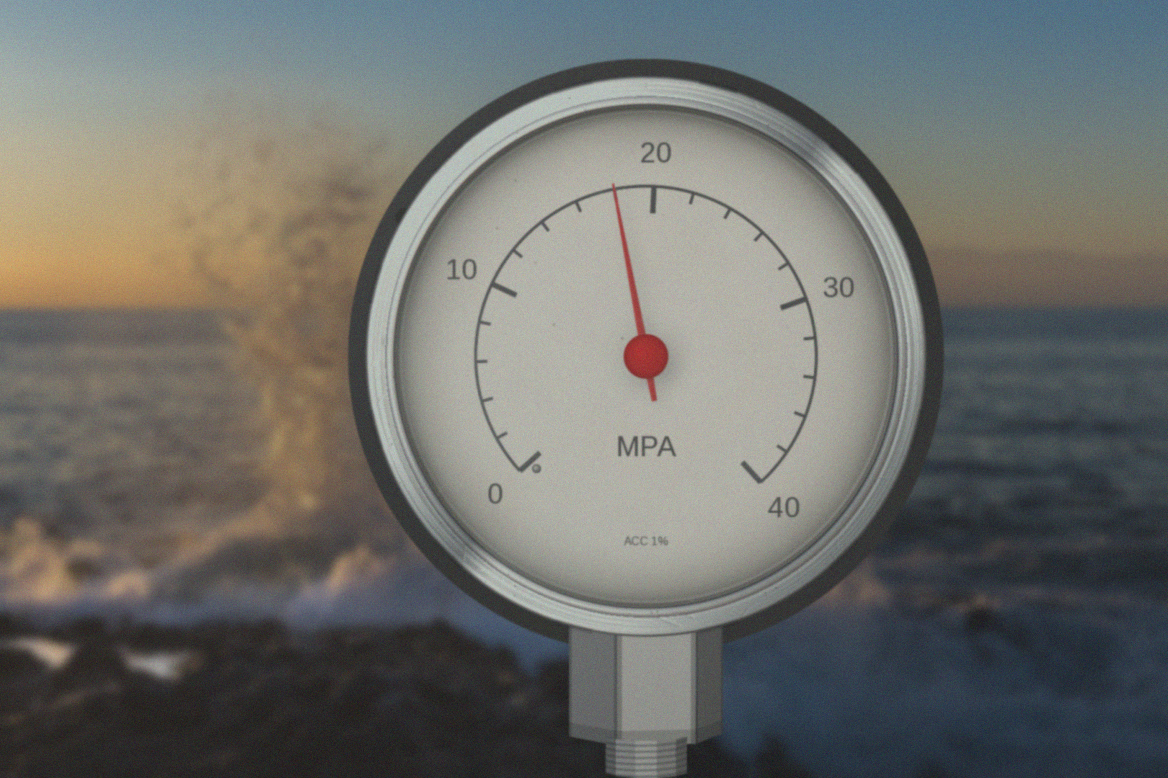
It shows 18 MPa
